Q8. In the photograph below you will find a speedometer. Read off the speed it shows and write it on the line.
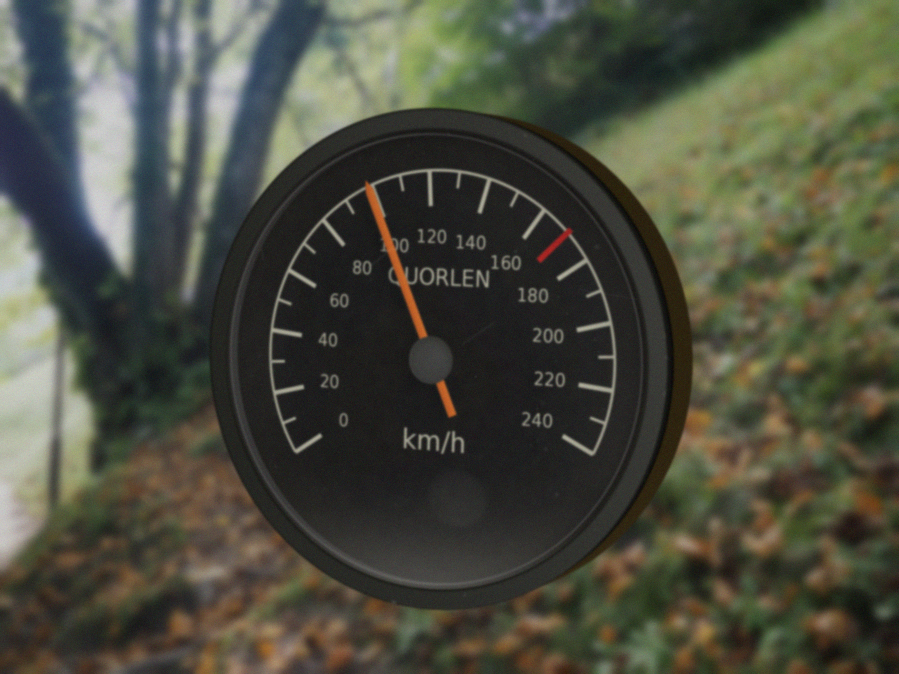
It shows 100 km/h
